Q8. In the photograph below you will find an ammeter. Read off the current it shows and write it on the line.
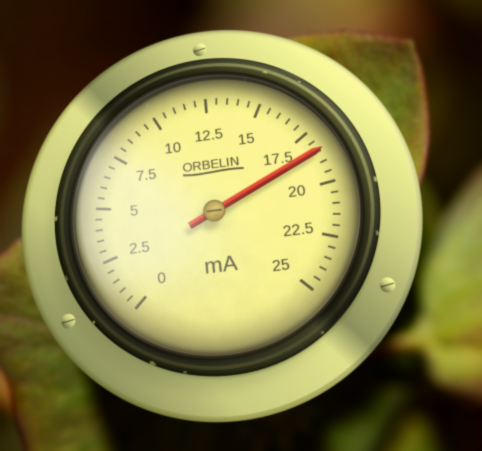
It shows 18.5 mA
